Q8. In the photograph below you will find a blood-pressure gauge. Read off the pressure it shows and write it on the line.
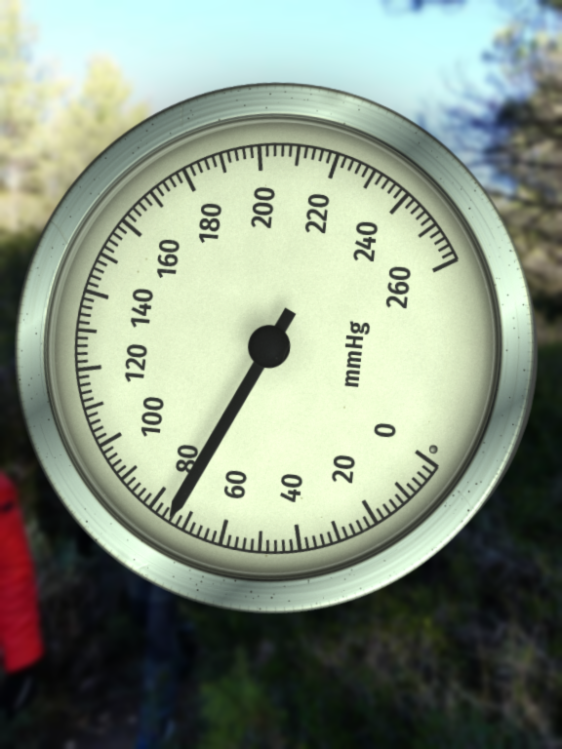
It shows 74 mmHg
